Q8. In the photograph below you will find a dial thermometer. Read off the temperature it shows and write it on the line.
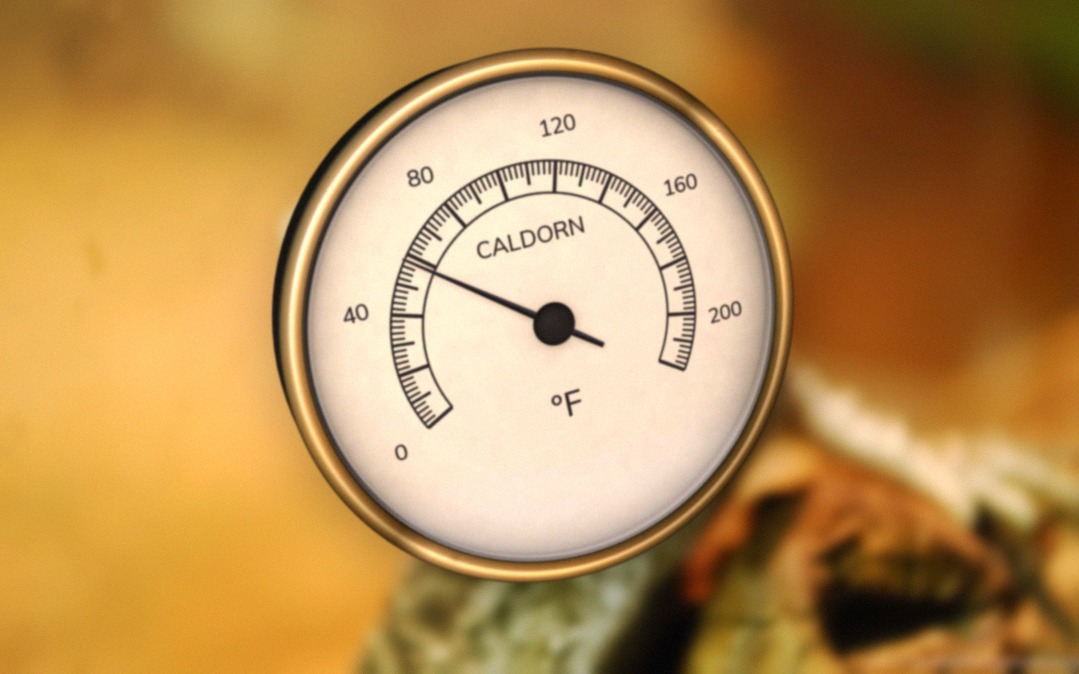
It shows 58 °F
